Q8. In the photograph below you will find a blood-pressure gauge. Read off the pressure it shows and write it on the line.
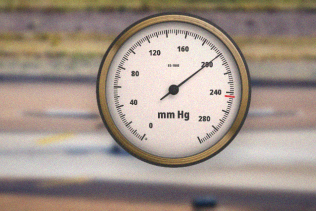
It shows 200 mmHg
